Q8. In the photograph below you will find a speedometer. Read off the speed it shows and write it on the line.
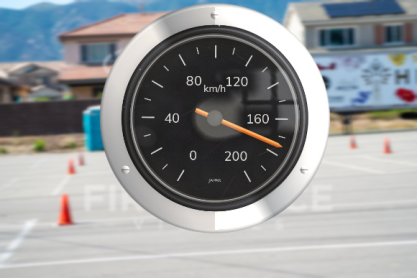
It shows 175 km/h
